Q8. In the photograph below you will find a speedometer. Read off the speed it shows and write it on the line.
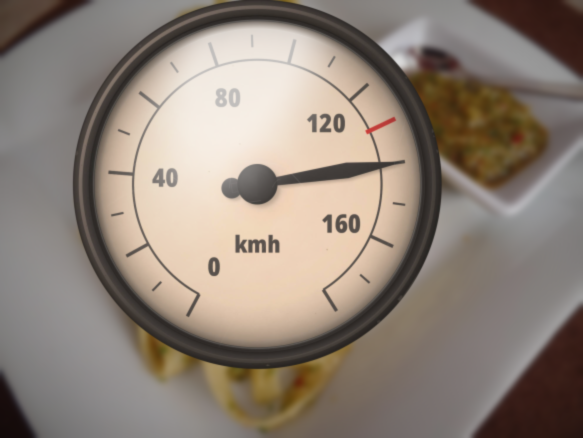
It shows 140 km/h
